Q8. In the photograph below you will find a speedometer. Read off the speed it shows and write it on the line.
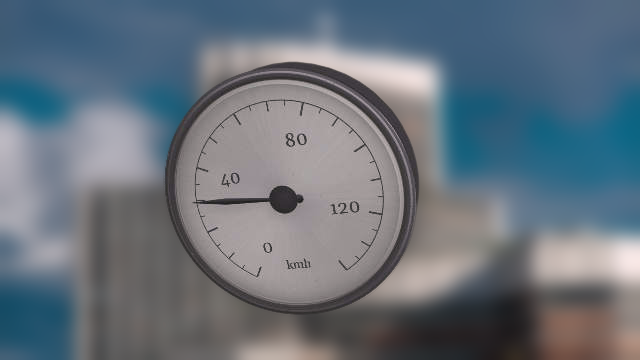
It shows 30 km/h
